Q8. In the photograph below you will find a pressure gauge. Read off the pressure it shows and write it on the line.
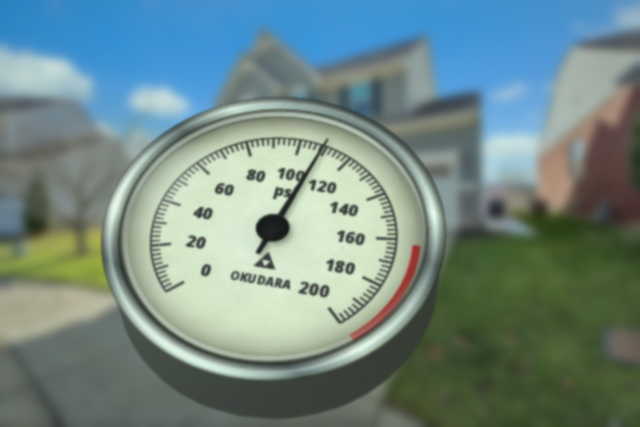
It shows 110 psi
